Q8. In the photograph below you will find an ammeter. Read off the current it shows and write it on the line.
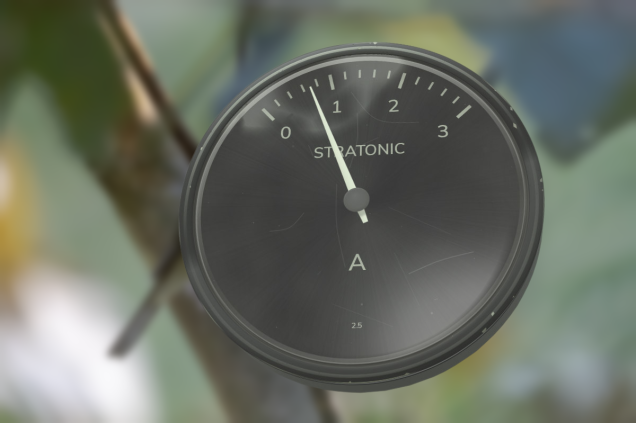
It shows 0.7 A
